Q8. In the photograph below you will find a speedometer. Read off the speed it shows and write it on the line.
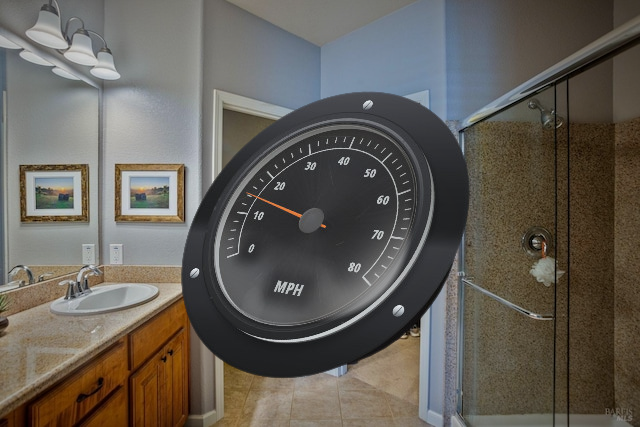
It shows 14 mph
